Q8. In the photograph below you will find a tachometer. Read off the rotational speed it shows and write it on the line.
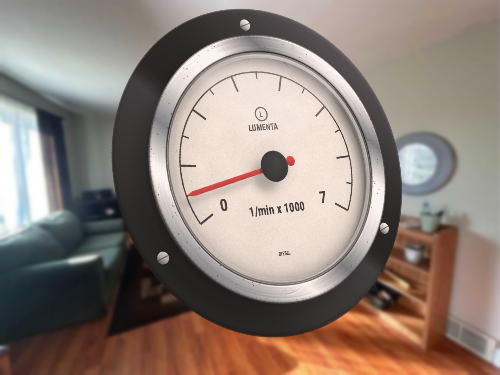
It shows 500 rpm
